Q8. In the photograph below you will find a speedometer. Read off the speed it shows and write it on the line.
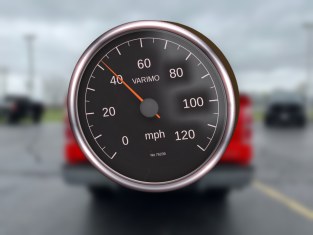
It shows 42.5 mph
